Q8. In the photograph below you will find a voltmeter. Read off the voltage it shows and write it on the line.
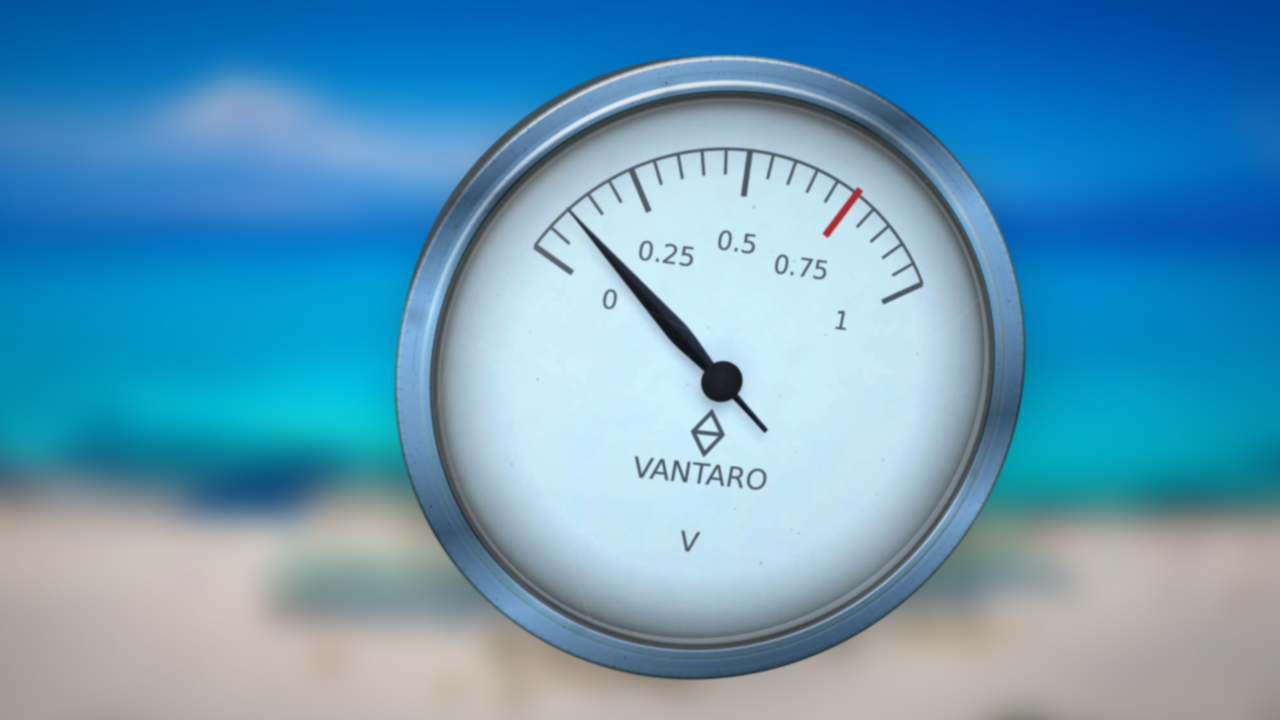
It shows 0.1 V
